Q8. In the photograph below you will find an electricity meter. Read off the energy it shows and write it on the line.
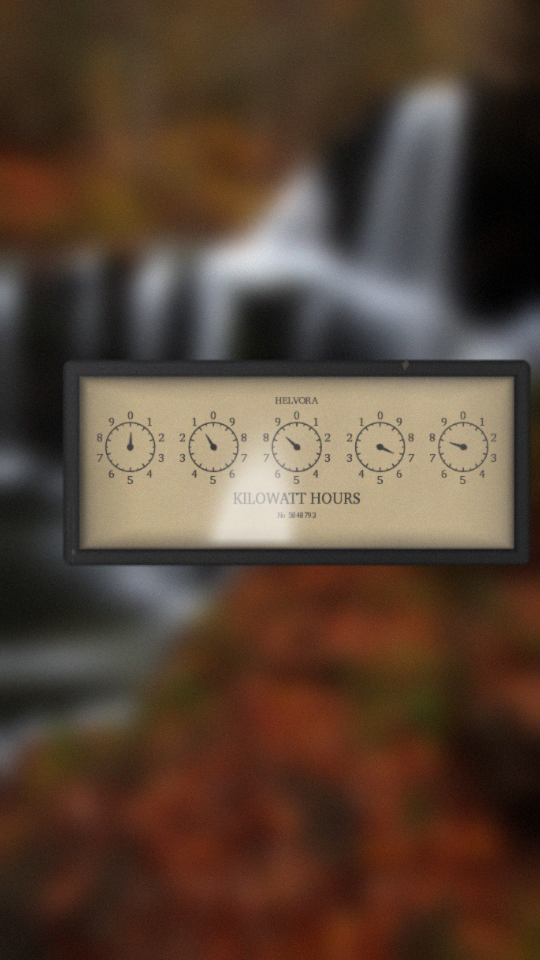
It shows 868 kWh
